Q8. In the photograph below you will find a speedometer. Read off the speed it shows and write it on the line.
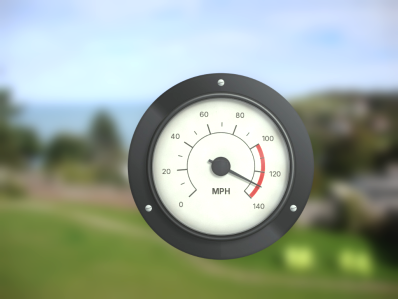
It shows 130 mph
